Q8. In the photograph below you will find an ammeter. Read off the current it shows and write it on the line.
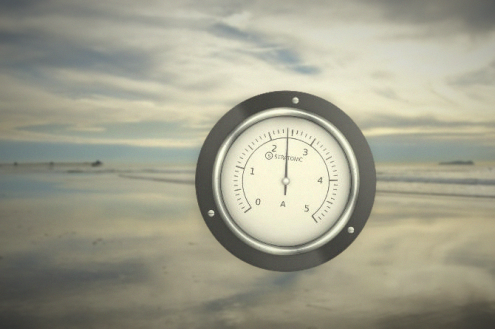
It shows 2.4 A
